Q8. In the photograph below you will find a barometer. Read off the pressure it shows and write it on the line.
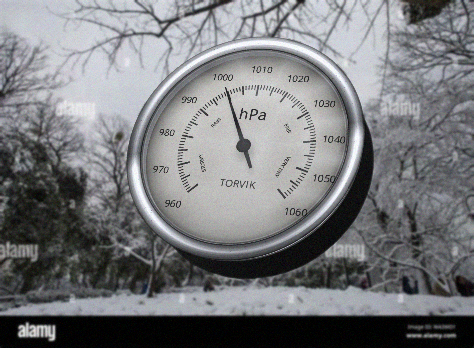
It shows 1000 hPa
